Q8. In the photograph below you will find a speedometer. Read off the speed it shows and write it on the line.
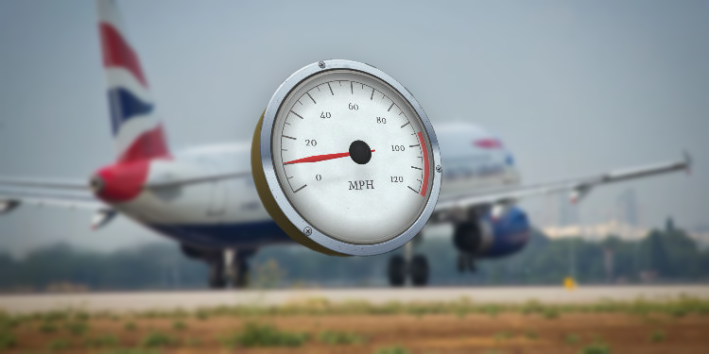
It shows 10 mph
